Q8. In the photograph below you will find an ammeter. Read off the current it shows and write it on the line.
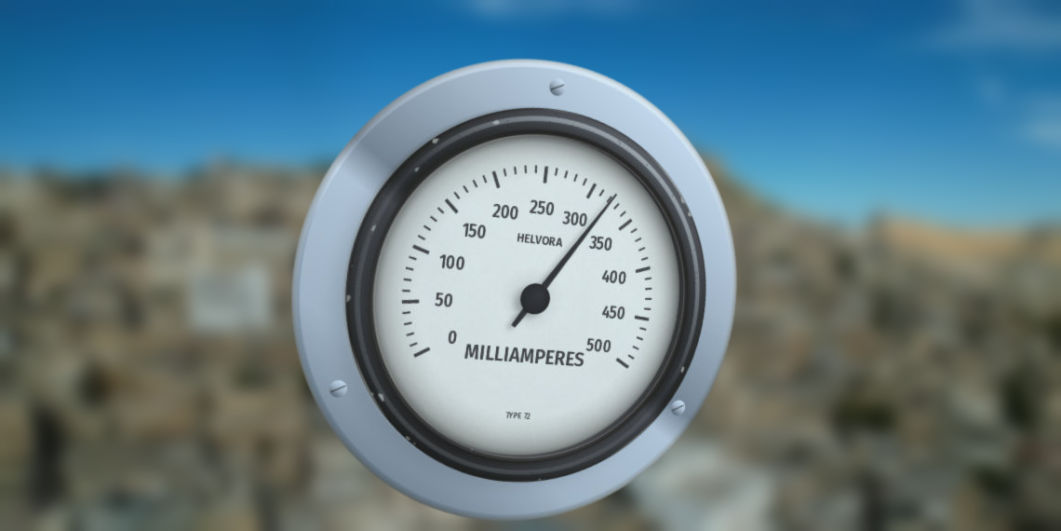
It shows 320 mA
